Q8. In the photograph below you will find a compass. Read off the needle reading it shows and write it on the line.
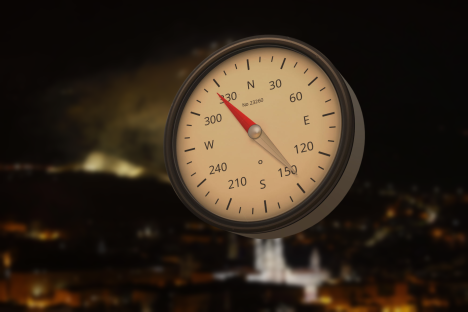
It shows 325 °
